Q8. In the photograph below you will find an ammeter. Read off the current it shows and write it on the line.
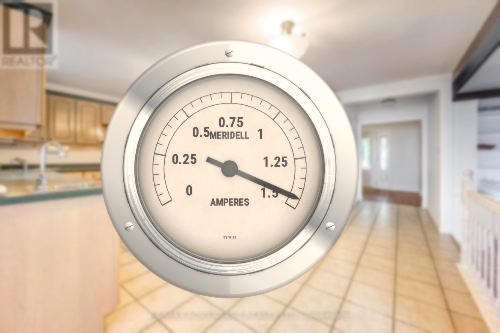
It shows 1.45 A
